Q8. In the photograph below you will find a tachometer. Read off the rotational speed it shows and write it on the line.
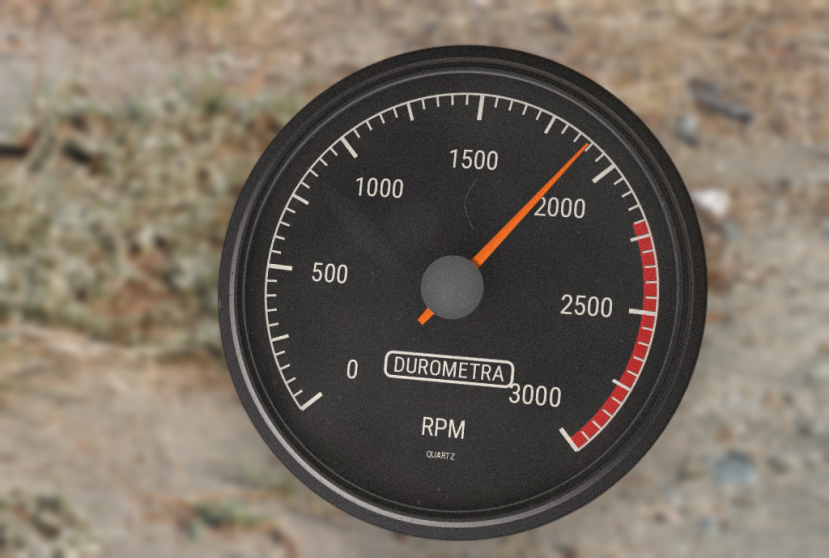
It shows 1900 rpm
